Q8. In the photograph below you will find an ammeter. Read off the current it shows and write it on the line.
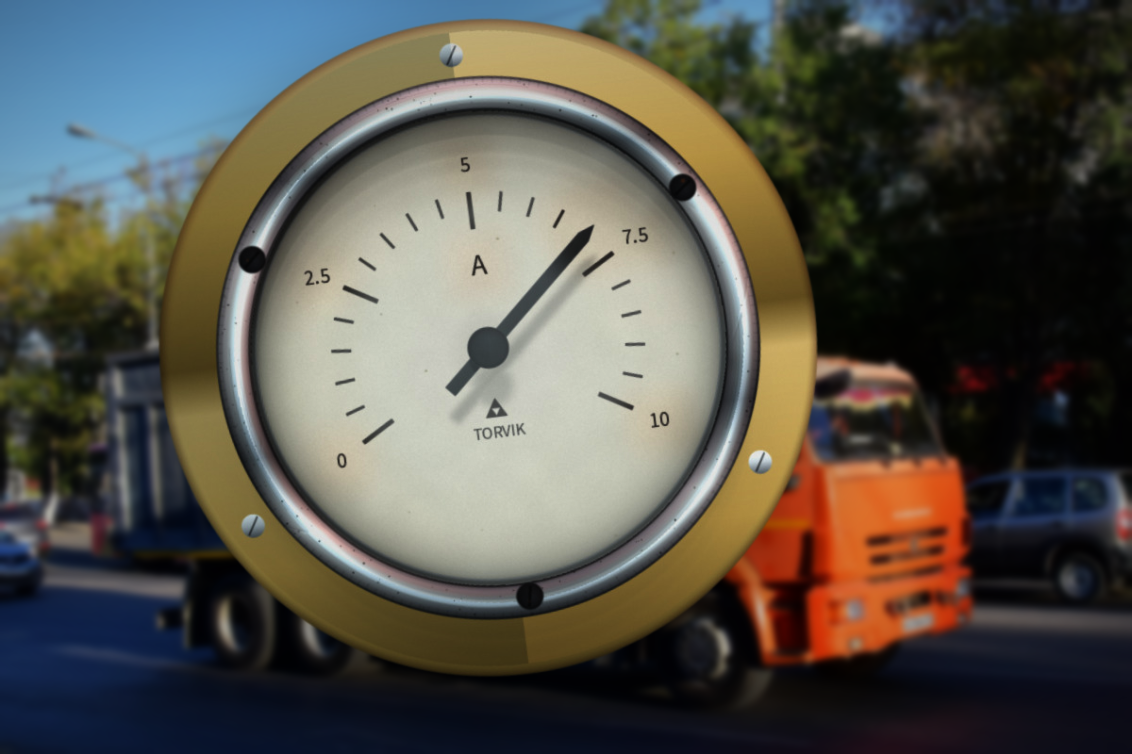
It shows 7 A
